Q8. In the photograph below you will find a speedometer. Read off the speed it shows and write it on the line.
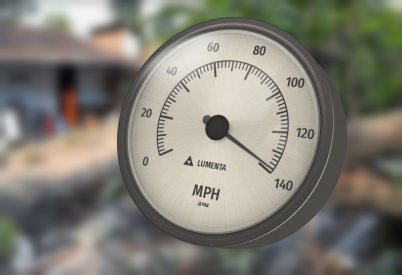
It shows 138 mph
